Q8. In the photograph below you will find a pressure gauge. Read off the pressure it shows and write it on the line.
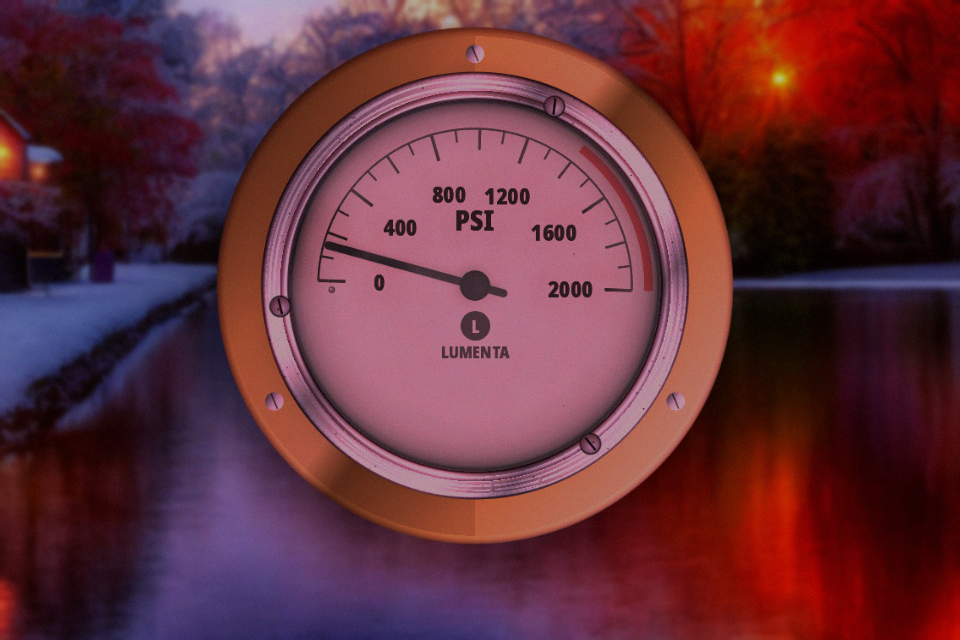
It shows 150 psi
